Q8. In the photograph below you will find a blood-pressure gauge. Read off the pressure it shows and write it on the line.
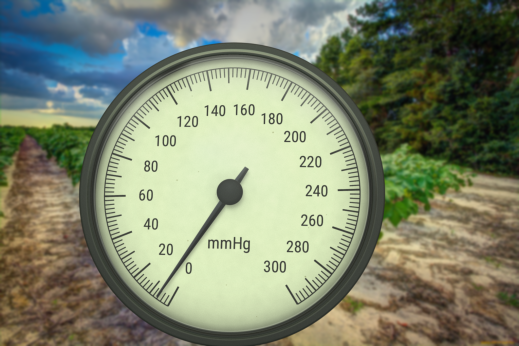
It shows 6 mmHg
